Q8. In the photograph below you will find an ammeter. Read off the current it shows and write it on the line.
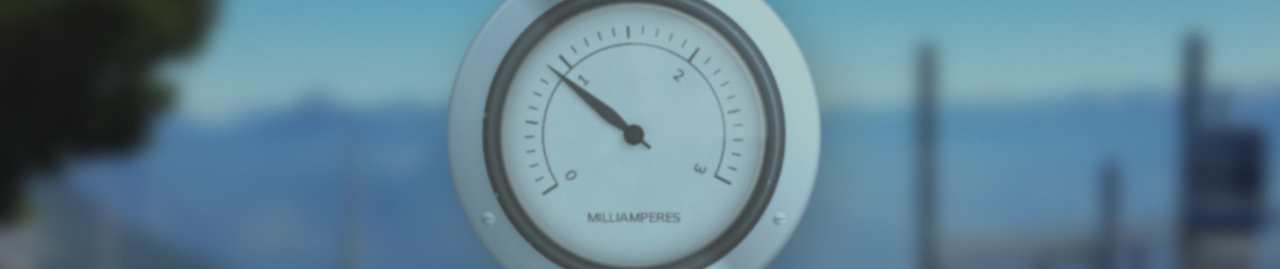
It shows 0.9 mA
